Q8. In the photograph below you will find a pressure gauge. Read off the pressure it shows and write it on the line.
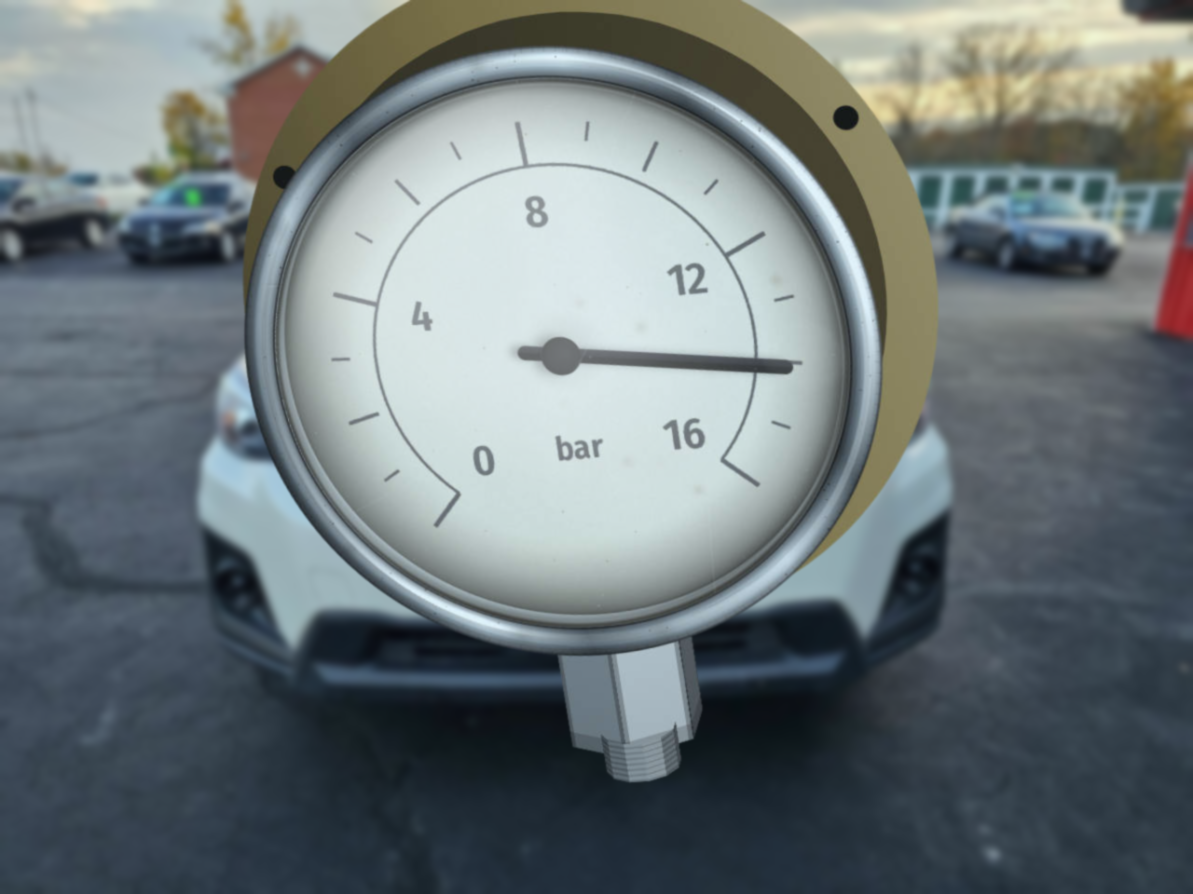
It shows 14 bar
